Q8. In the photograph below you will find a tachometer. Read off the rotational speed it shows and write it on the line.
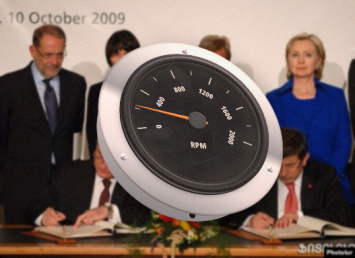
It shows 200 rpm
